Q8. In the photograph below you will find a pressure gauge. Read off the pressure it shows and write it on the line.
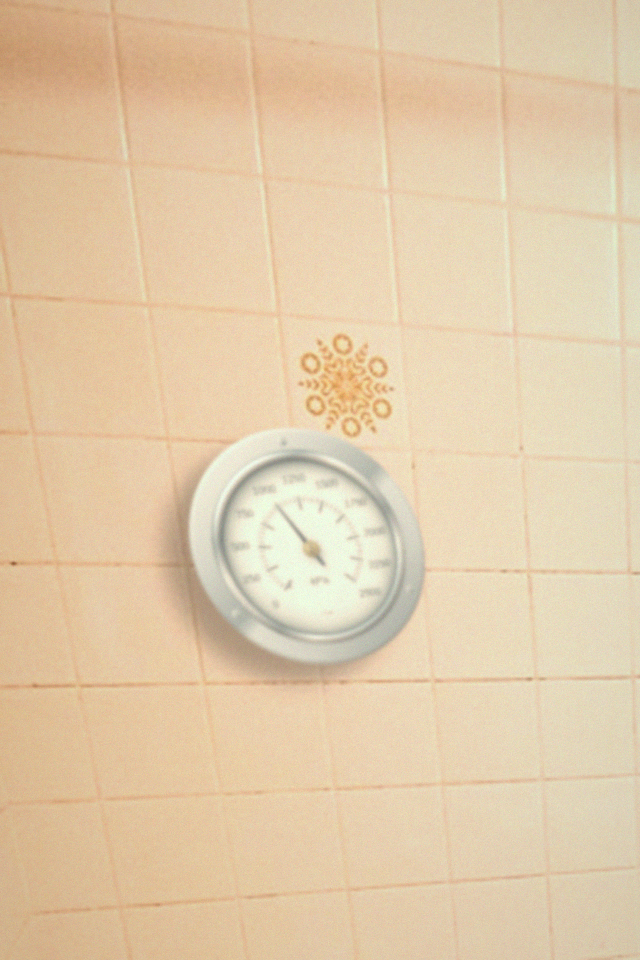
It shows 1000 kPa
